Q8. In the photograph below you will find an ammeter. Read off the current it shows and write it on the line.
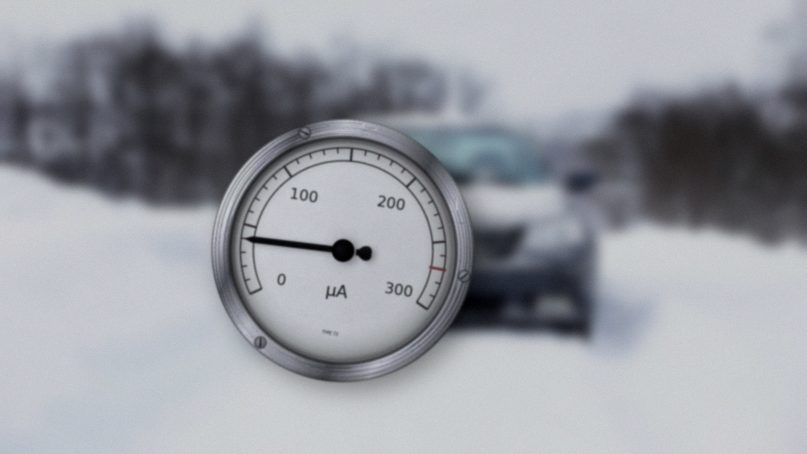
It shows 40 µA
